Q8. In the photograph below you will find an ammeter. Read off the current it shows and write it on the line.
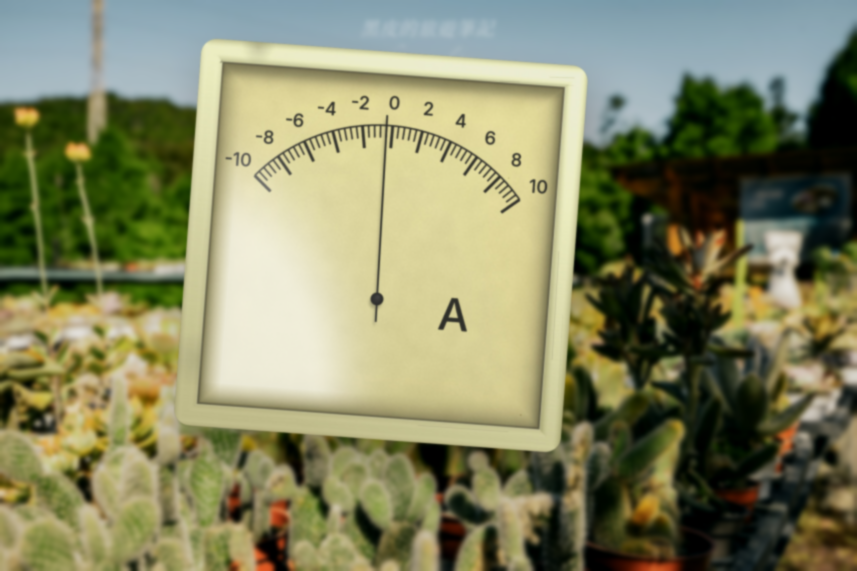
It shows -0.4 A
